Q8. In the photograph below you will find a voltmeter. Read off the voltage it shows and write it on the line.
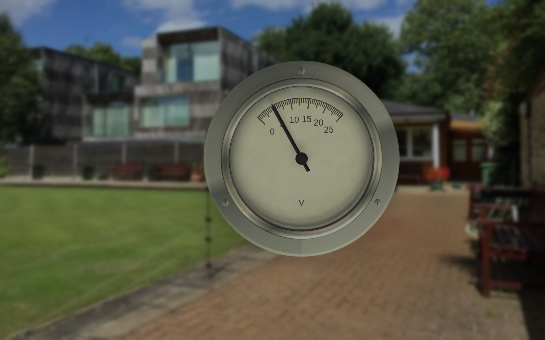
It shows 5 V
